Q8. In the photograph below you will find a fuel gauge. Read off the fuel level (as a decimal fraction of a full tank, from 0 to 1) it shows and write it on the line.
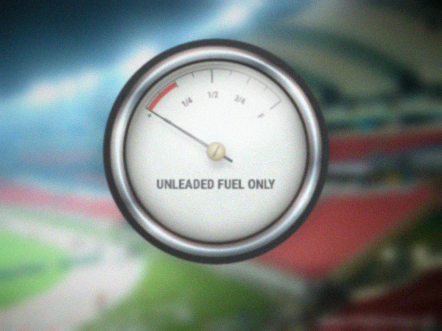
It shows 0
